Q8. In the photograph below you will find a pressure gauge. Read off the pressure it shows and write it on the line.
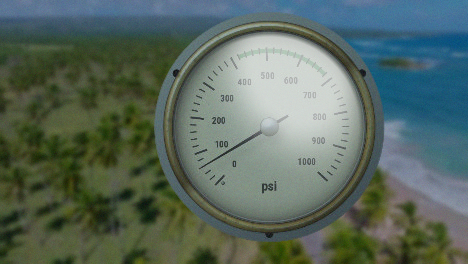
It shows 60 psi
